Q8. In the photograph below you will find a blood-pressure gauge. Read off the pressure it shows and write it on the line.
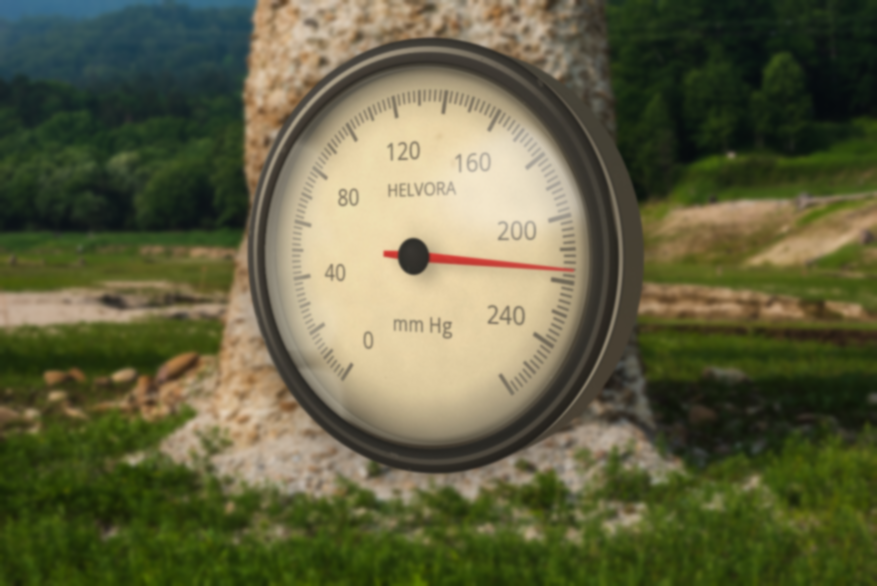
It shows 216 mmHg
